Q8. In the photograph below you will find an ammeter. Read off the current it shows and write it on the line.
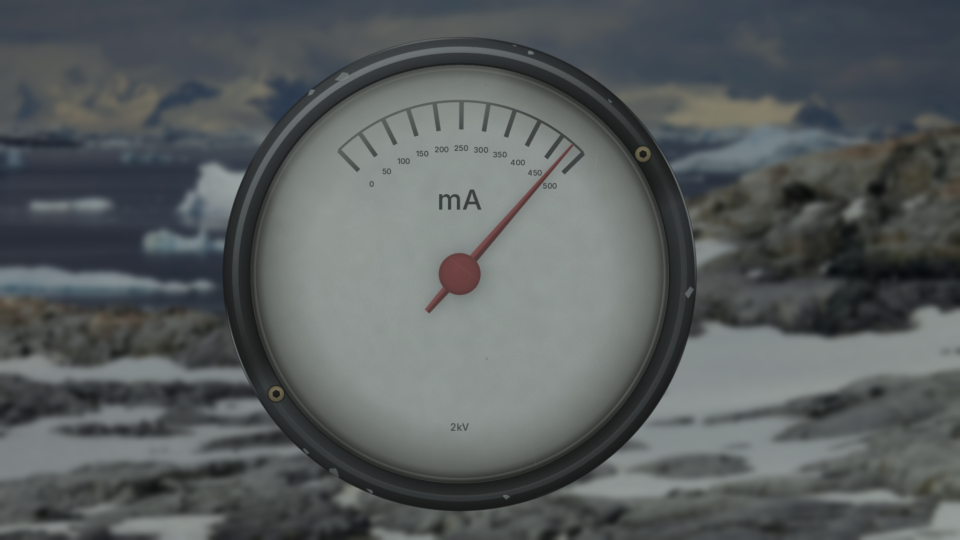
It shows 475 mA
